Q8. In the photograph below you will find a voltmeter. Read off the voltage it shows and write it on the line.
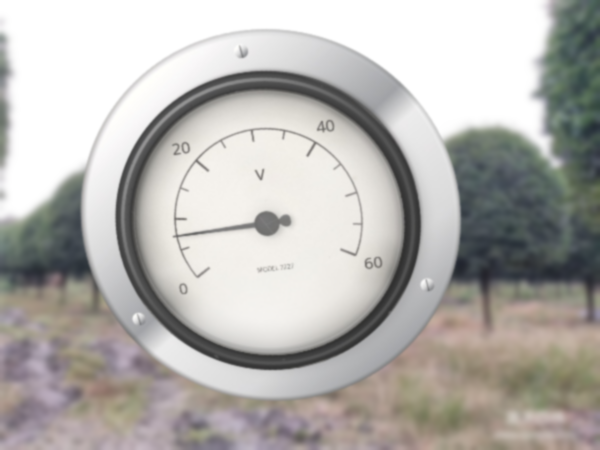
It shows 7.5 V
